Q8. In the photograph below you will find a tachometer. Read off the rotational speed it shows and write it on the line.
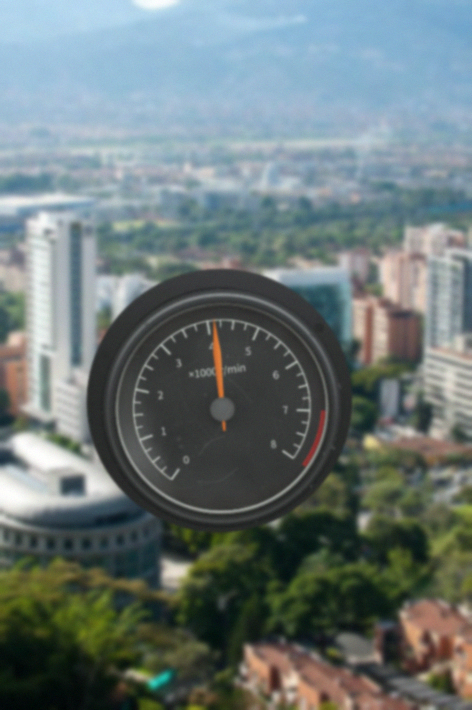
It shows 4125 rpm
